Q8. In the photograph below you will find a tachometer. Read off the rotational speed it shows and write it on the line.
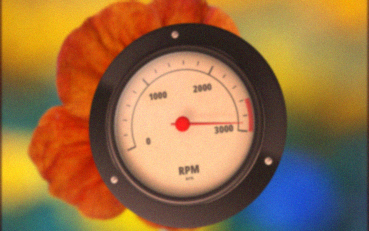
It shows 2900 rpm
